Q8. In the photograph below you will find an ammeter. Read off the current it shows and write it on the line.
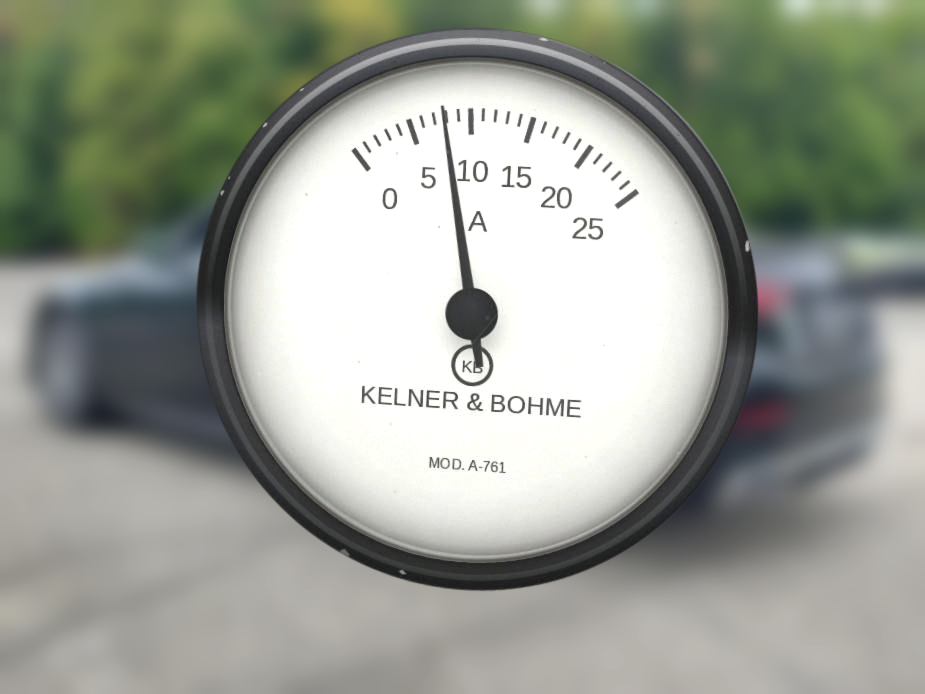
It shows 8 A
